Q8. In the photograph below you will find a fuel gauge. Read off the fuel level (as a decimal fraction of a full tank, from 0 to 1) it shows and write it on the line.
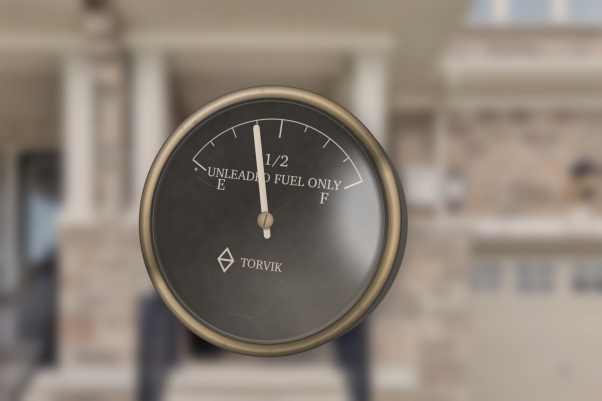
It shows 0.375
